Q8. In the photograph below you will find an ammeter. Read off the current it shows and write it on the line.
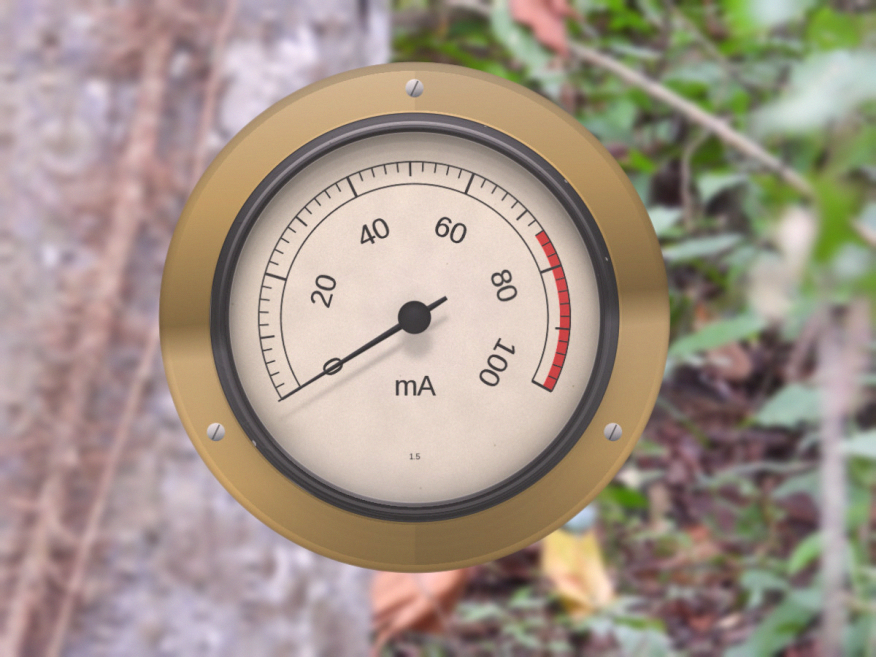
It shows 0 mA
